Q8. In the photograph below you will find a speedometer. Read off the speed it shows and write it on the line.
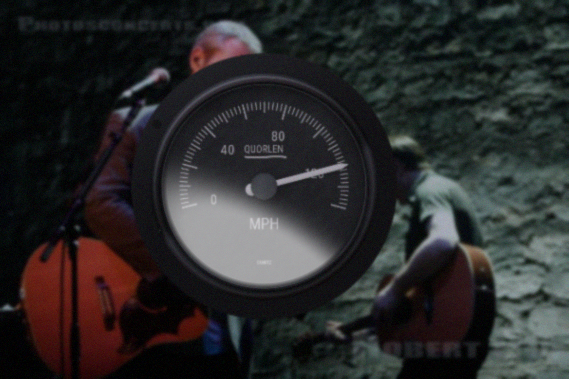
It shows 120 mph
